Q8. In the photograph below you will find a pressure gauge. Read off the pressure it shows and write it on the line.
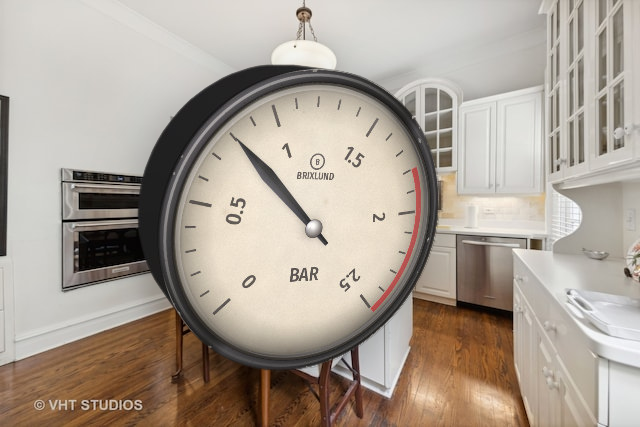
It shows 0.8 bar
